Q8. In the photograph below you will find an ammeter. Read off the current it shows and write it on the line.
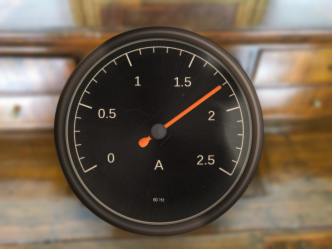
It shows 1.8 A
